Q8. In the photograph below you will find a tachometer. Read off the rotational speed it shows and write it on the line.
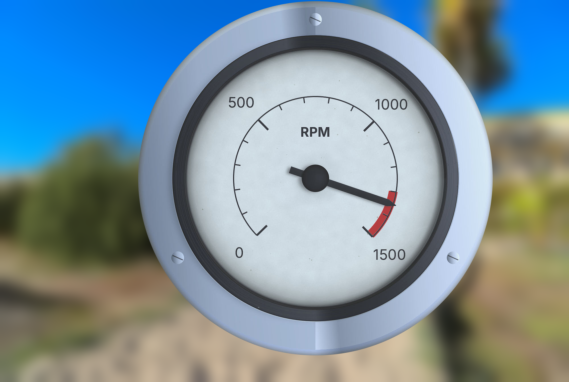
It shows 1350 rpm
